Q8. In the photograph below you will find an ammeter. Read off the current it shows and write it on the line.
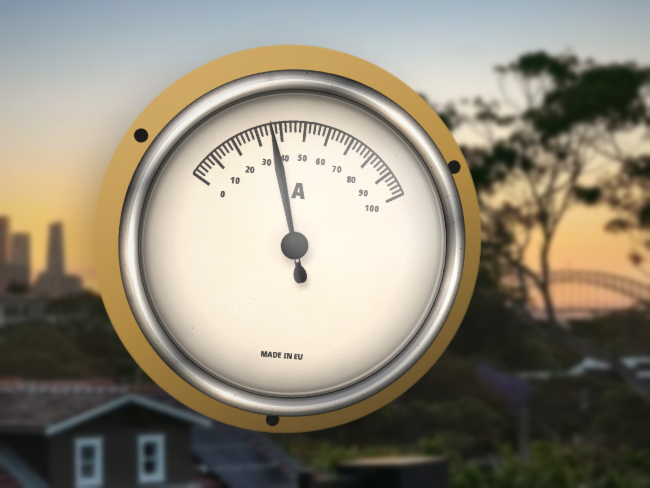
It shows 36 A
